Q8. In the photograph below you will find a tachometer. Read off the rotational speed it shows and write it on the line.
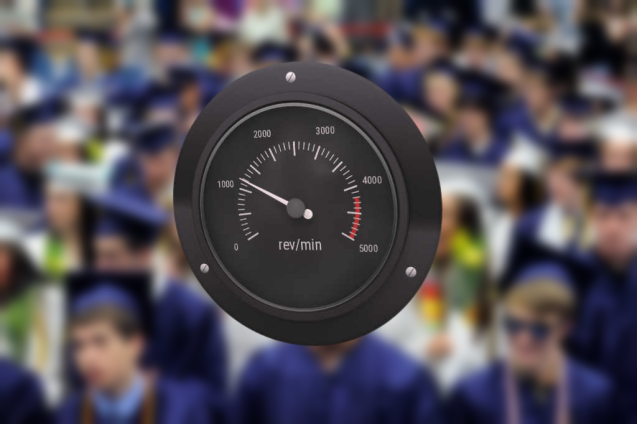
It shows 1200 rpm
